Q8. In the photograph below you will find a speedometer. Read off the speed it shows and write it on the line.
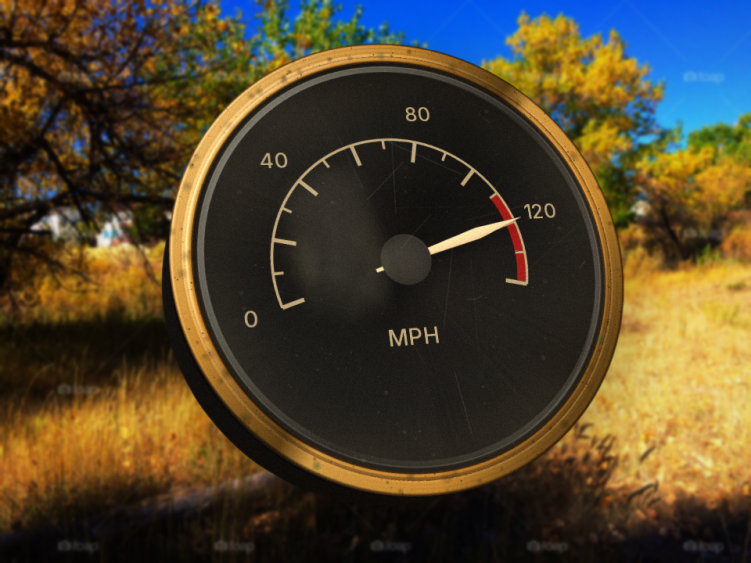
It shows 120 mph
